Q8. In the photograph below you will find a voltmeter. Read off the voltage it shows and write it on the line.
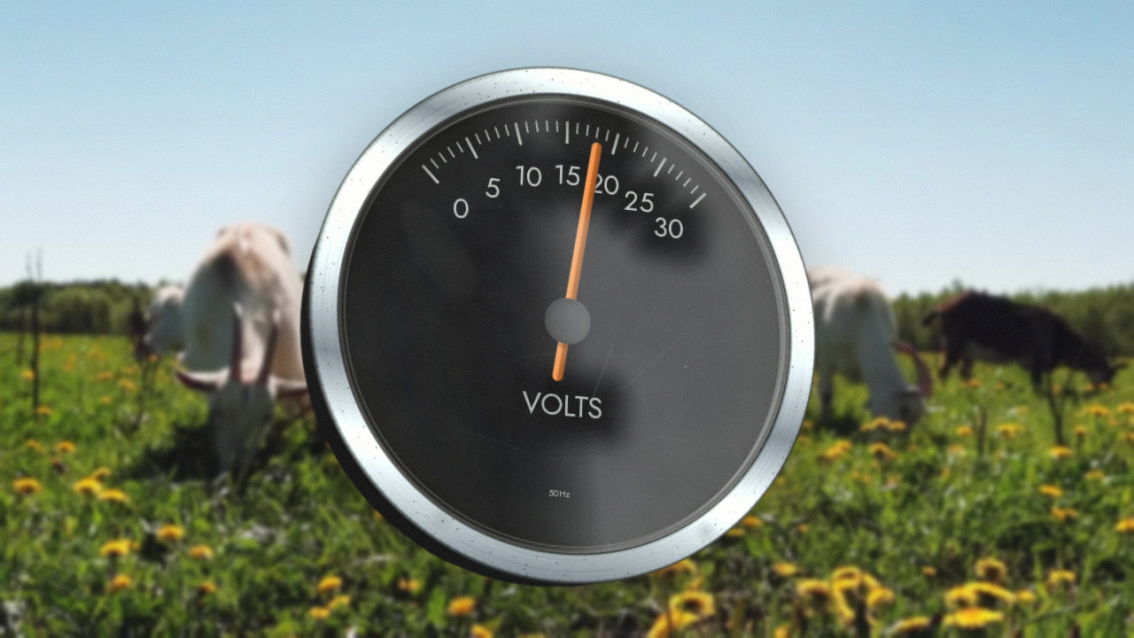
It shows 18 V
